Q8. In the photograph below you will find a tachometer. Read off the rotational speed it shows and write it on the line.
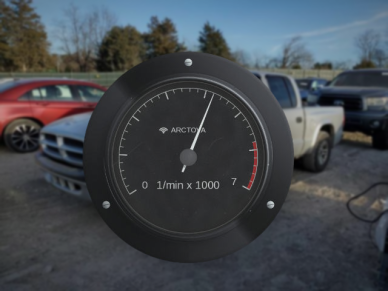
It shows 4200 rpm
